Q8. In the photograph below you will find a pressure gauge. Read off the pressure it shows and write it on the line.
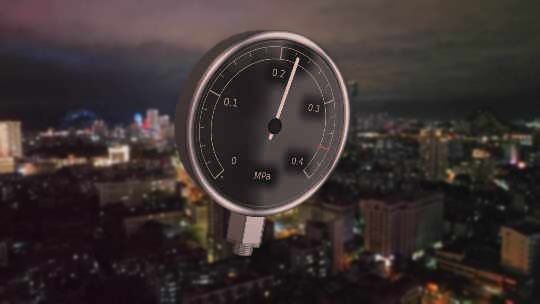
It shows 0.22 MPa
